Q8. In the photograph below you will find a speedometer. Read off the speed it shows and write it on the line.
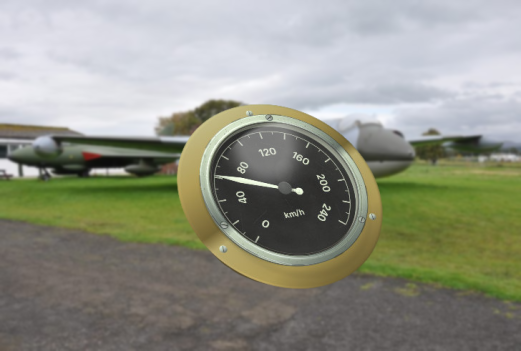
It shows 60 km/h
